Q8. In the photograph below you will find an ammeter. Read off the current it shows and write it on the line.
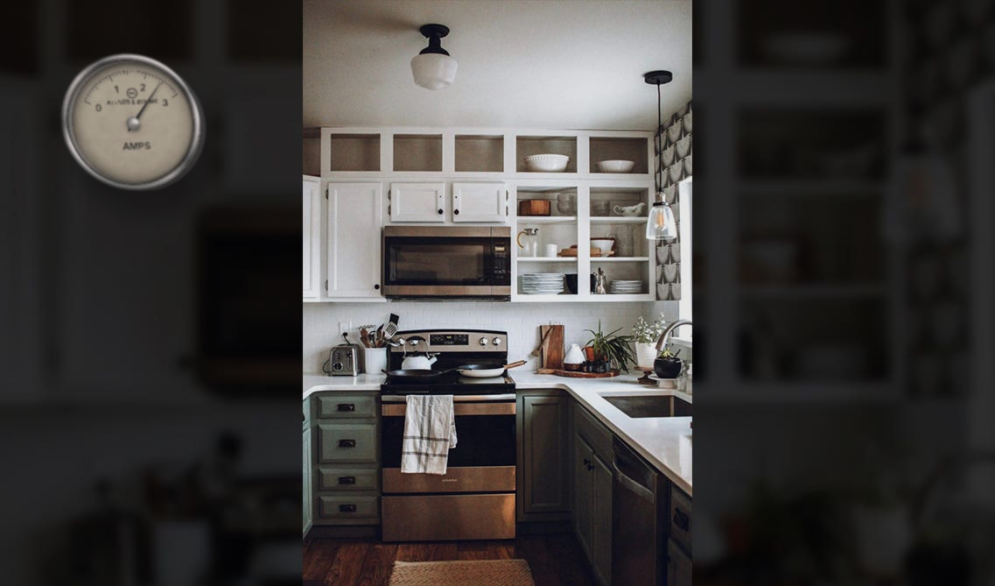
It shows 2.5 A
